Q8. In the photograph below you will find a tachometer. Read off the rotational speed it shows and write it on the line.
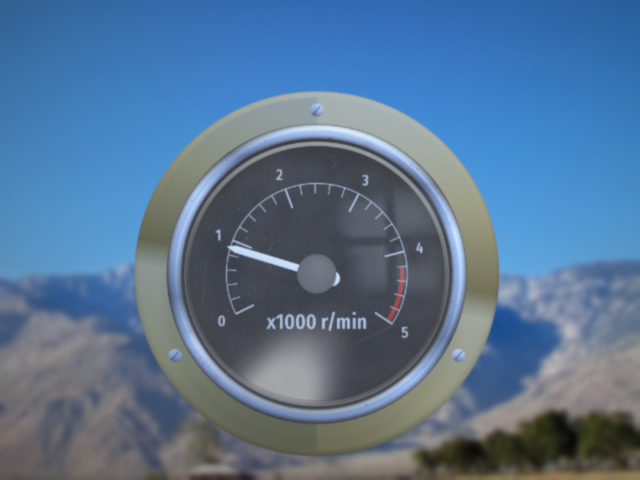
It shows 900 rpm
